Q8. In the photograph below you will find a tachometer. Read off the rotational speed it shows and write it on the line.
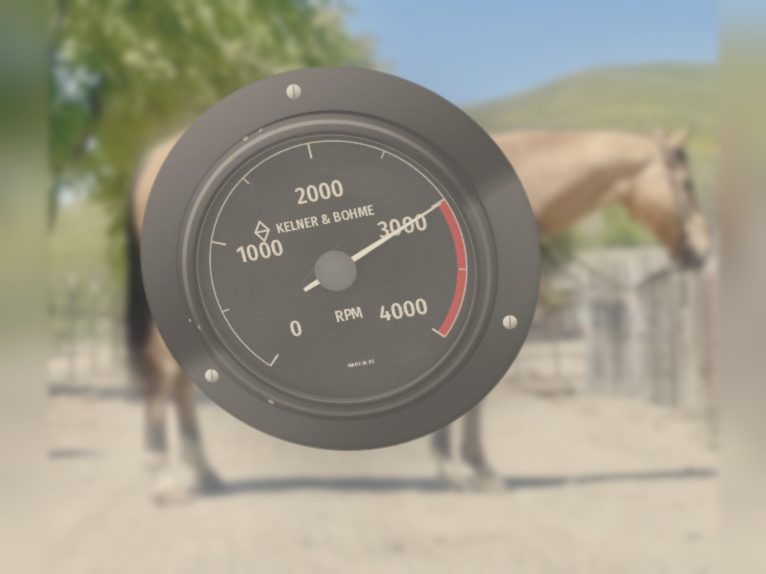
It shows 3000 rpm
